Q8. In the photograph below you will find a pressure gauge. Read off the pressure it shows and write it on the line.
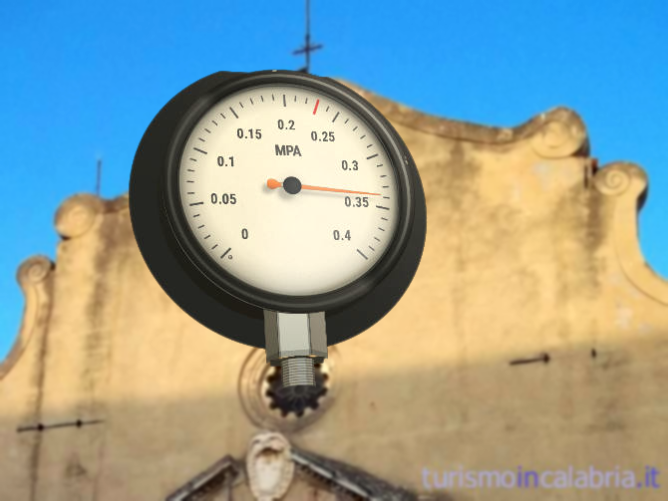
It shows 0.34 MPa
